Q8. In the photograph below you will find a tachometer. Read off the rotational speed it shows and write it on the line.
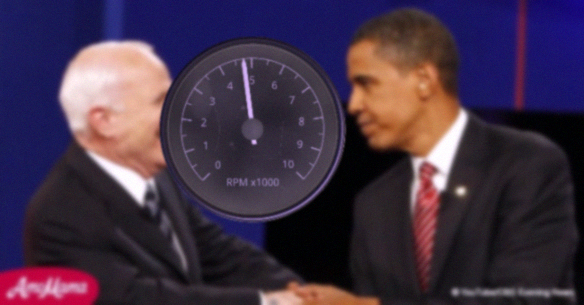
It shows 4750 rpm
